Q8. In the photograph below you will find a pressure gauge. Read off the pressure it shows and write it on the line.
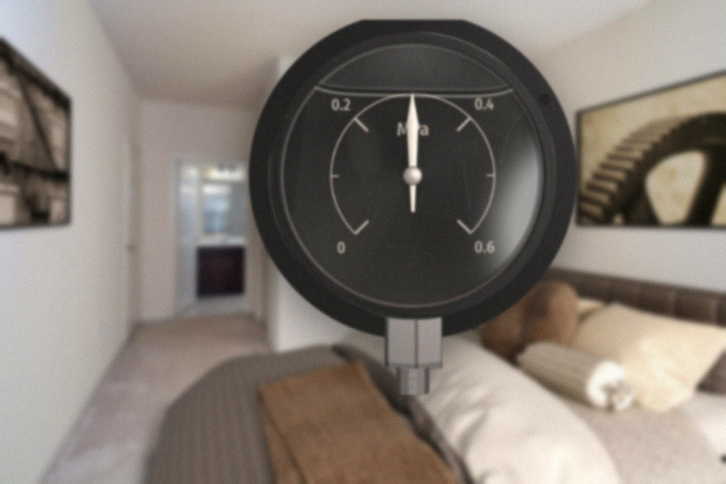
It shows 0.3 MPa
